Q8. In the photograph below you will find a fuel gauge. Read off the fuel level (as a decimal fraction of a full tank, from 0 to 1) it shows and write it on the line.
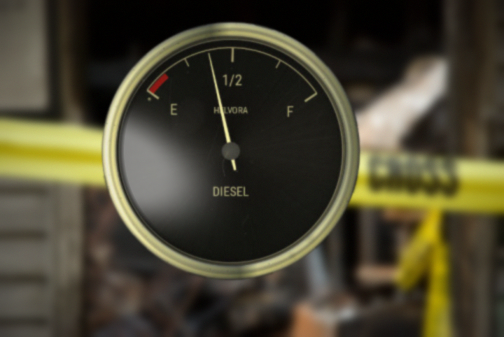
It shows 0.375
